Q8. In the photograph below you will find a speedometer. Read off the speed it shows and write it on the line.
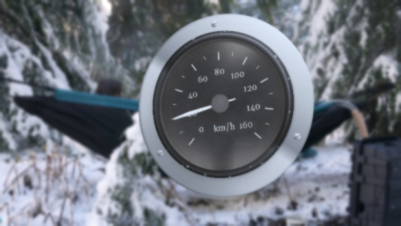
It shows 20 km/h
